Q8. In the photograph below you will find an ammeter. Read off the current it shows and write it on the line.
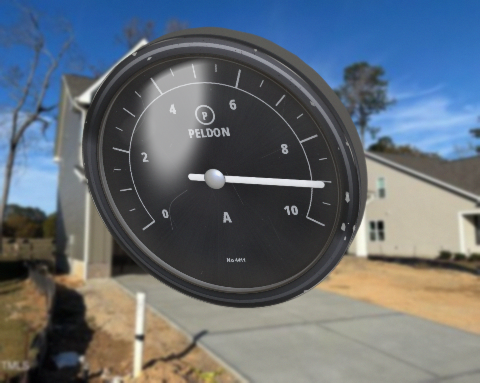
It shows 9 A
